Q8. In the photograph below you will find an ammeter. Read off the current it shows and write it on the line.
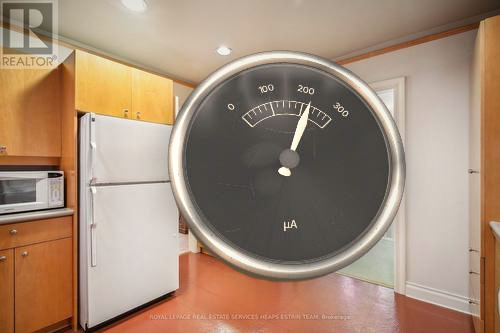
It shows 220 µA
